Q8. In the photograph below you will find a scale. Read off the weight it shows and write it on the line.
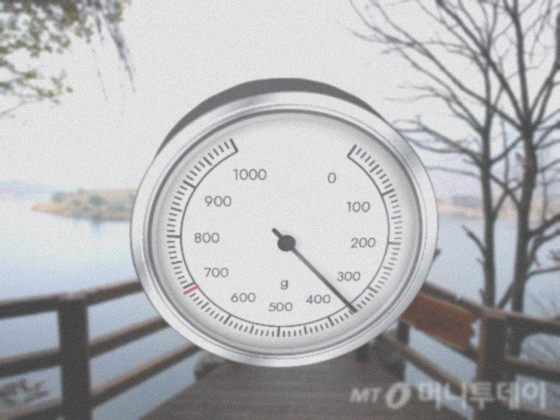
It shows 350 g
